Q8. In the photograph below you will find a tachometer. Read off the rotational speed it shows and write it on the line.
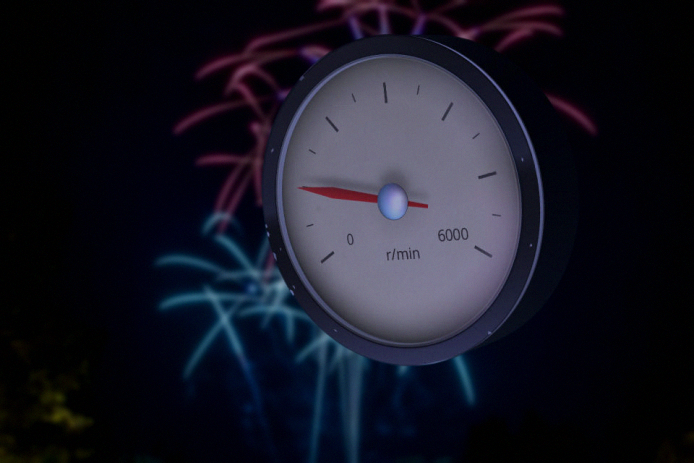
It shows 1000 rpm
